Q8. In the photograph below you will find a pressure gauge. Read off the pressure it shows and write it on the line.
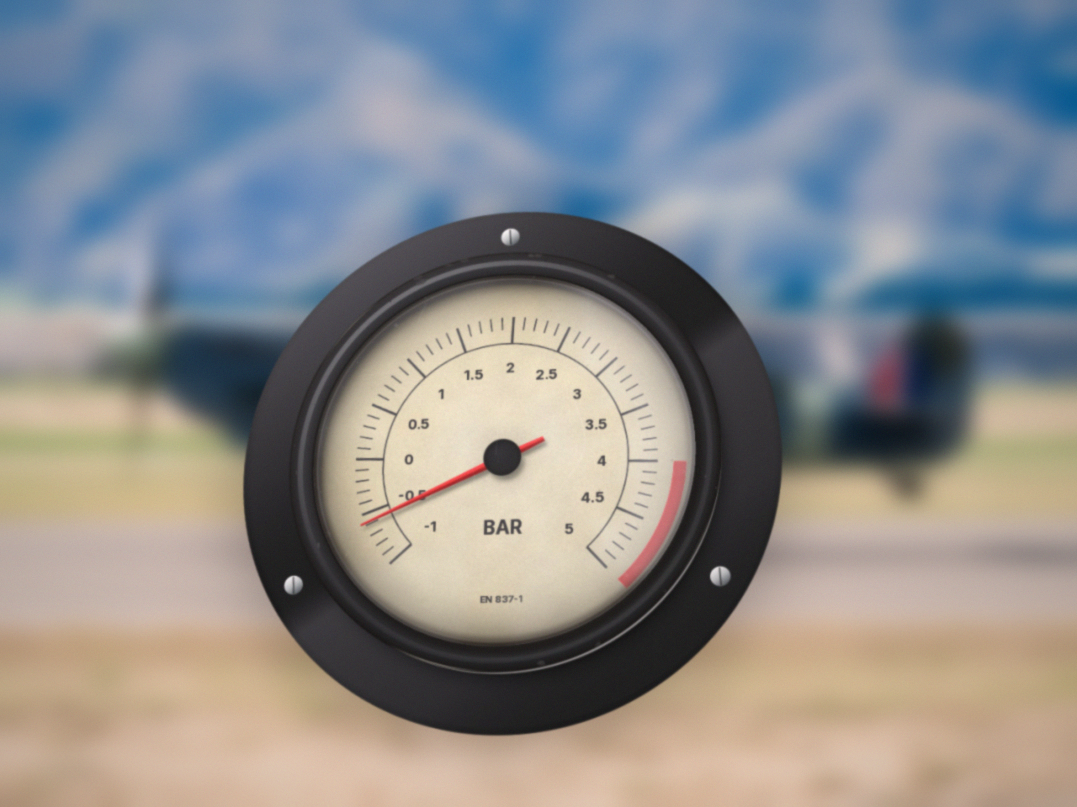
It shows -0.6 bar
